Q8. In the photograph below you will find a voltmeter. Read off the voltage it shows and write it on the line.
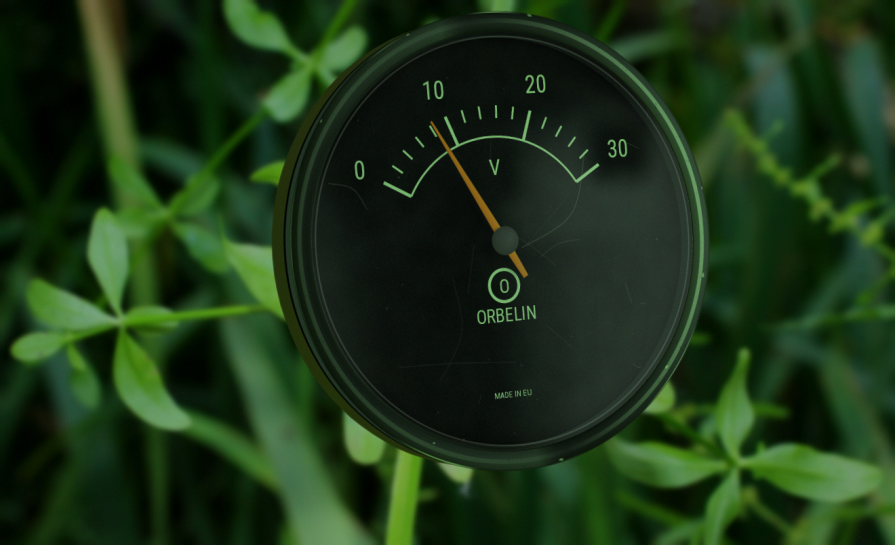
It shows 8 V
